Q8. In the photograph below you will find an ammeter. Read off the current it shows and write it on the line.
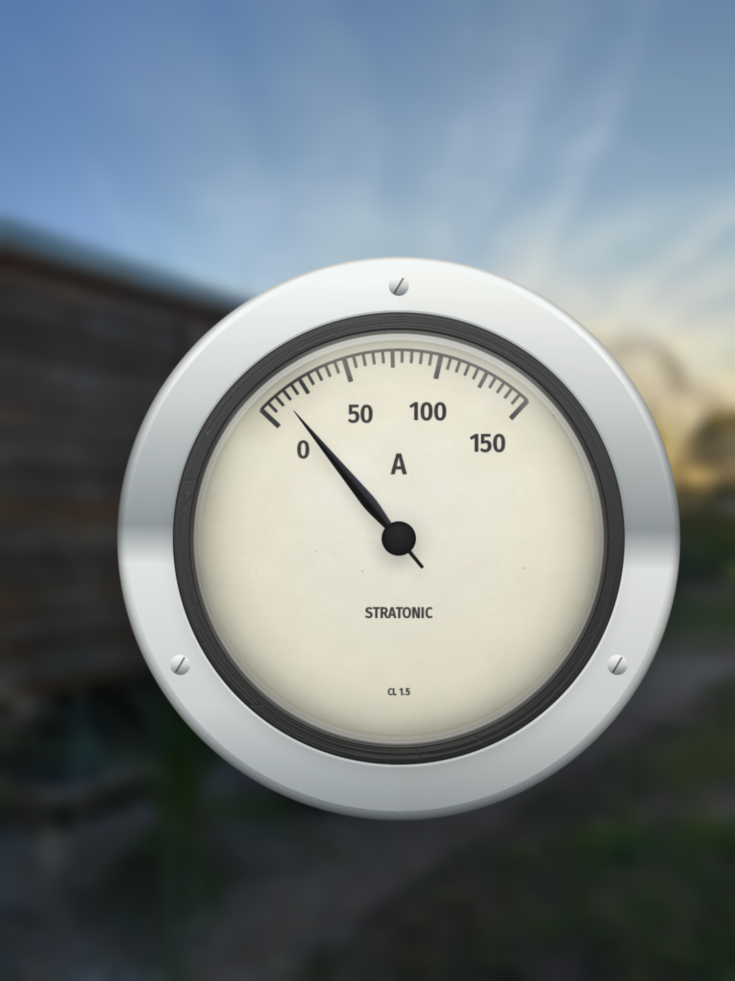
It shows 12.5 A
